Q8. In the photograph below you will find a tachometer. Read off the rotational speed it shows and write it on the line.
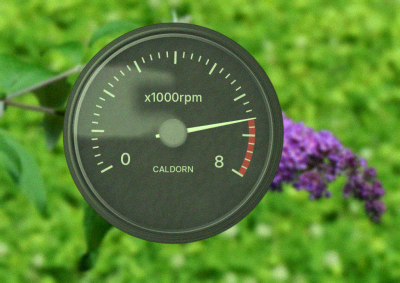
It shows 6600 rpm
